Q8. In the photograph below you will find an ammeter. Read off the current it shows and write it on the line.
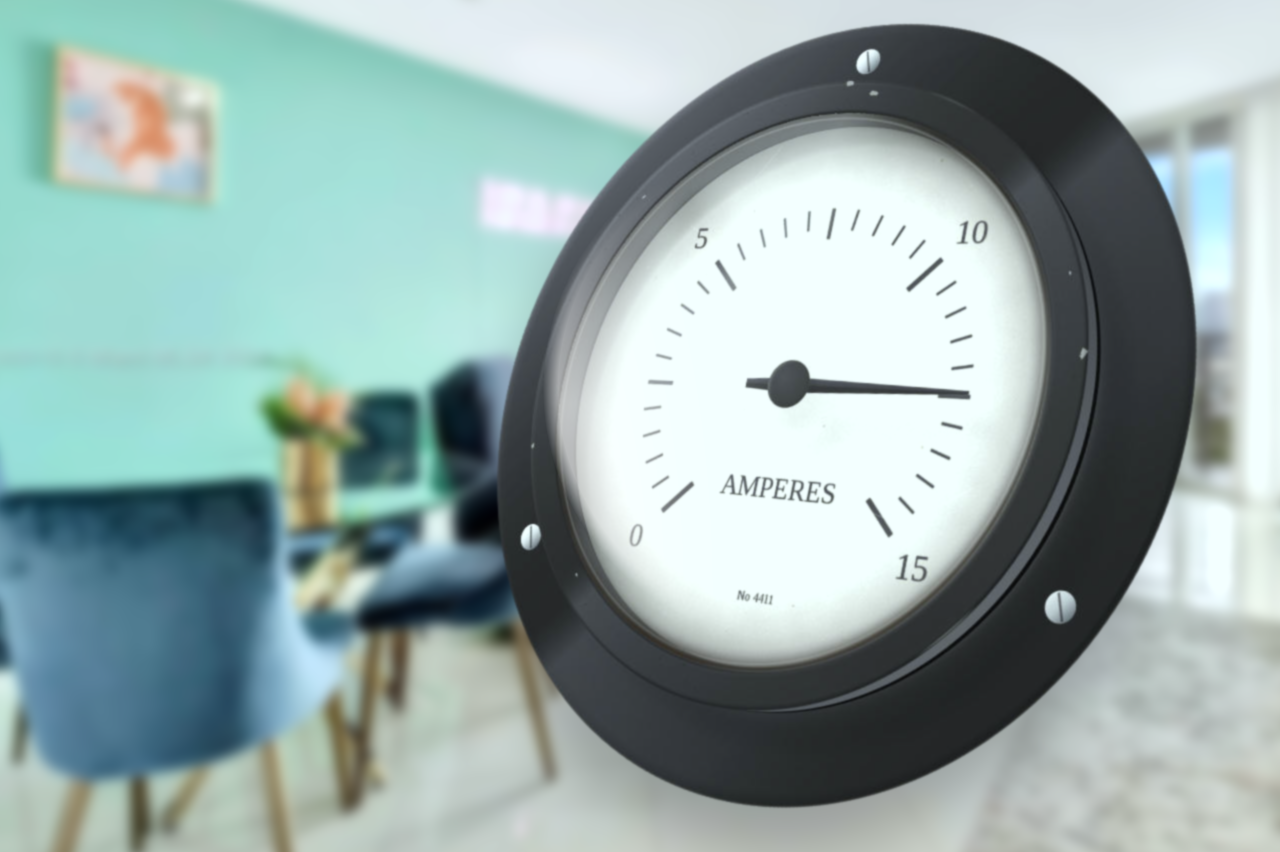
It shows 12.5 A
